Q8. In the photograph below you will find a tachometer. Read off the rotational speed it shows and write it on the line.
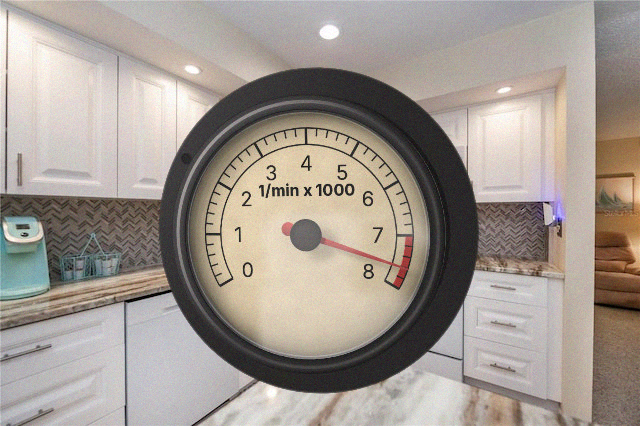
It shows 7600 rpm
